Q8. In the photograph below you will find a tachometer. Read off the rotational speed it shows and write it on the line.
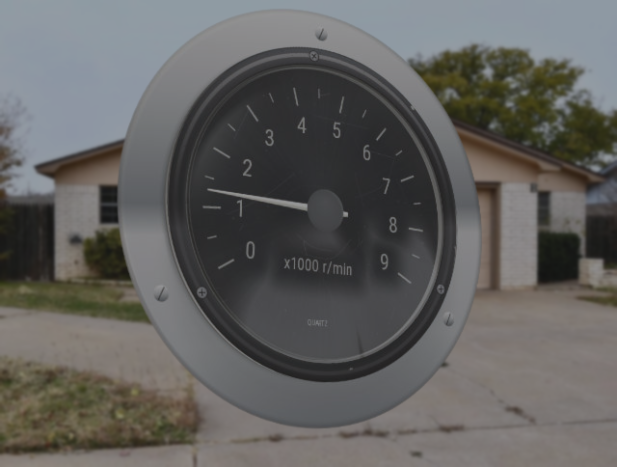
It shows 1250 rpm
